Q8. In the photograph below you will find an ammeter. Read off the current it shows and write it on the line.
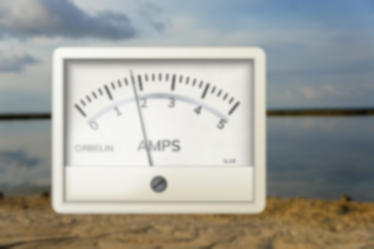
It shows 1.8 A
